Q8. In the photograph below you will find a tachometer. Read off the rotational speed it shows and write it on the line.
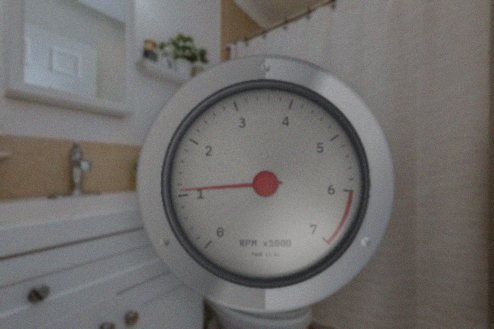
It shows 1100 rpm
